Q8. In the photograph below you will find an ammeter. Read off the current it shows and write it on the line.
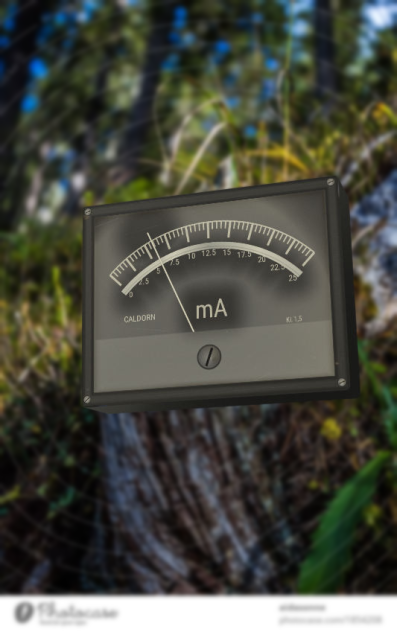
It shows 6 mA
